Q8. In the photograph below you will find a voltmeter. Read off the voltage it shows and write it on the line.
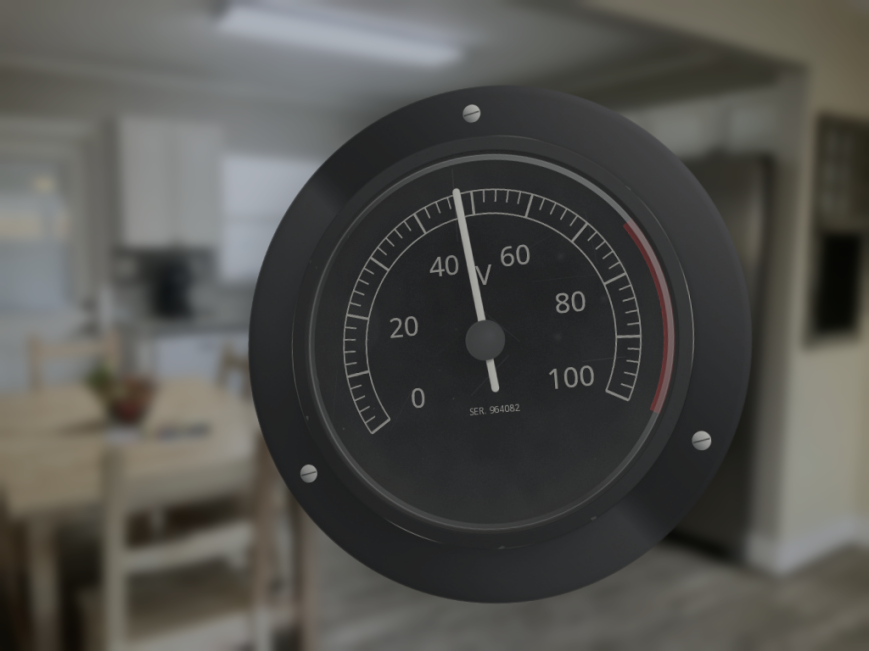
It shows 48 V
